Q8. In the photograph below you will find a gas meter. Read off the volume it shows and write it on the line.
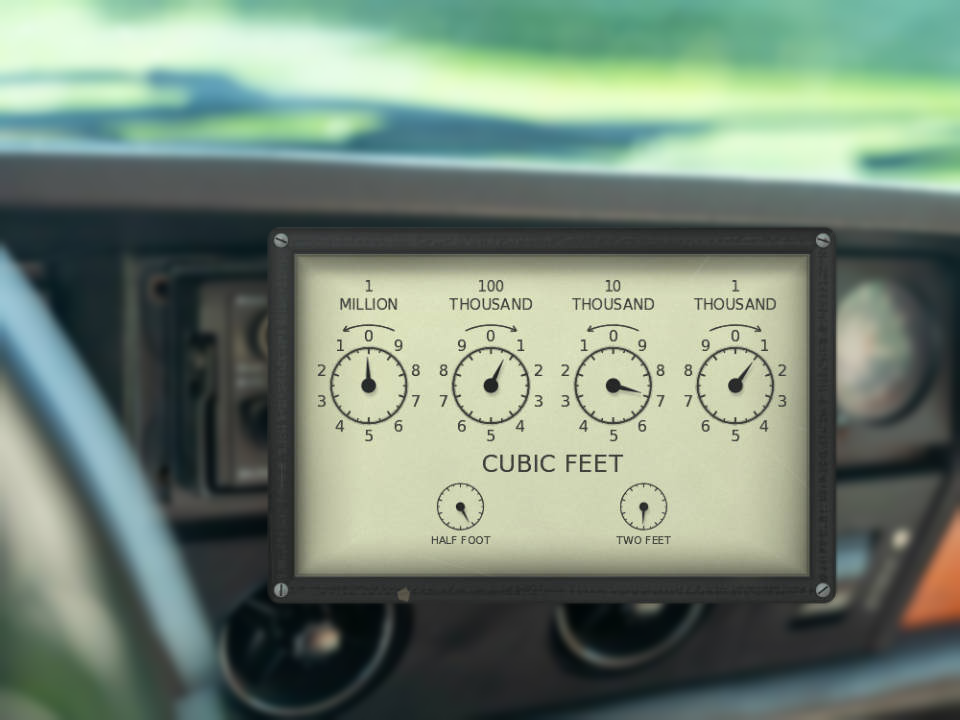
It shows 7100 ft³
